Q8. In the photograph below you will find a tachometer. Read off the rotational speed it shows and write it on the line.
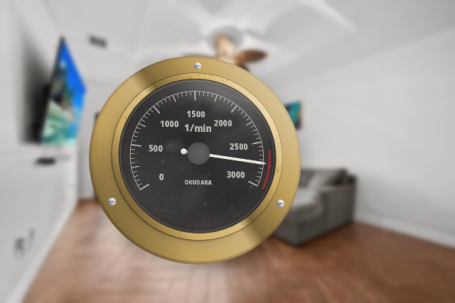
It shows 2750 rpm
